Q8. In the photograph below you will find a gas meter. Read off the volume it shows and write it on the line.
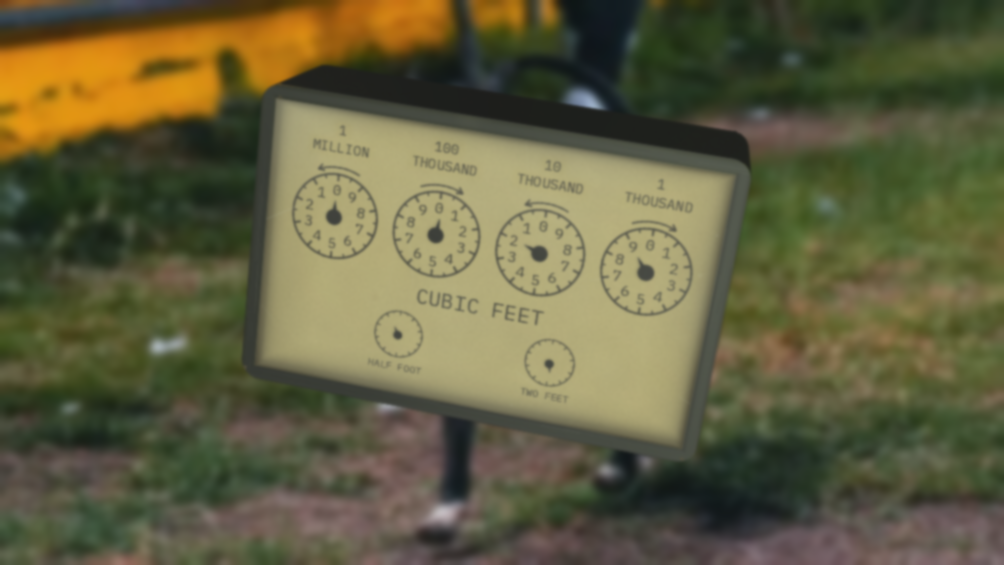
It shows 1900 ft³
